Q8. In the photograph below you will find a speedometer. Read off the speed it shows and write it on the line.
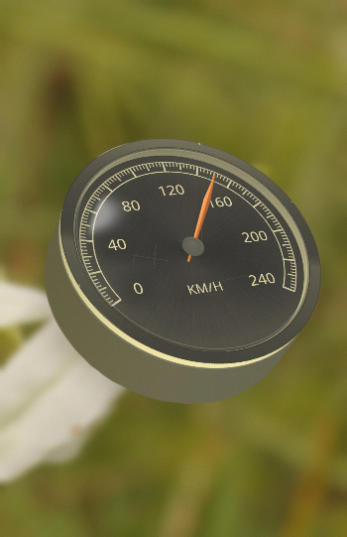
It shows 150 km/h
